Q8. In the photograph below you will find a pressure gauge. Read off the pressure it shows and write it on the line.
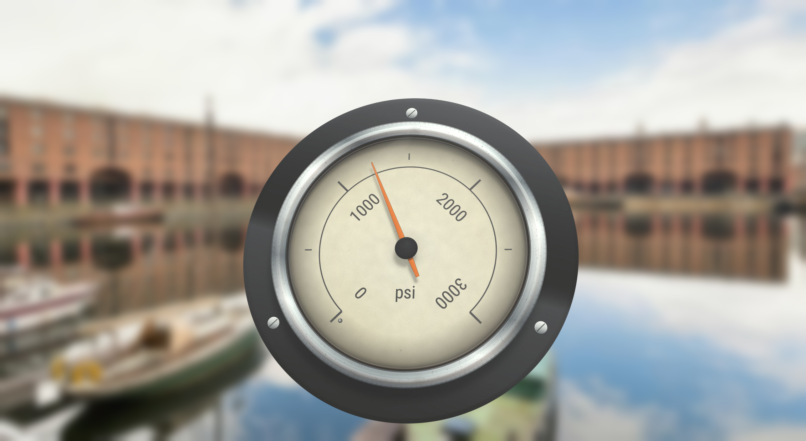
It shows 1250 psi
